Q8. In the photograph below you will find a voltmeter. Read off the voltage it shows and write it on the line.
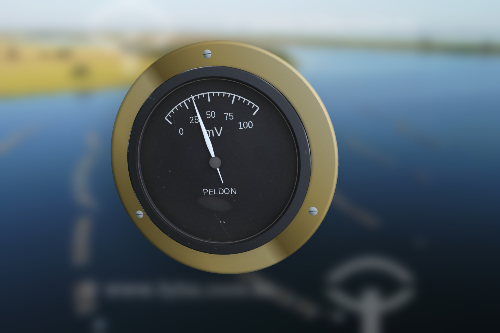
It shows 35 mV
